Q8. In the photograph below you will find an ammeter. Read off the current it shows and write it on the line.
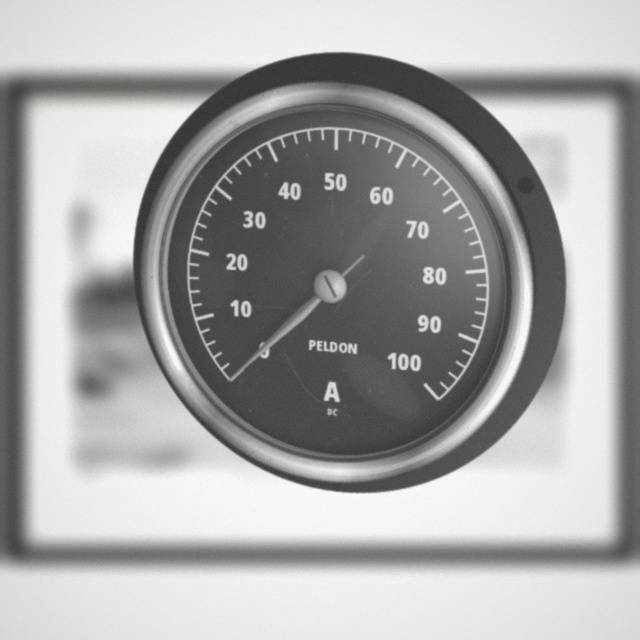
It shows 0 A
